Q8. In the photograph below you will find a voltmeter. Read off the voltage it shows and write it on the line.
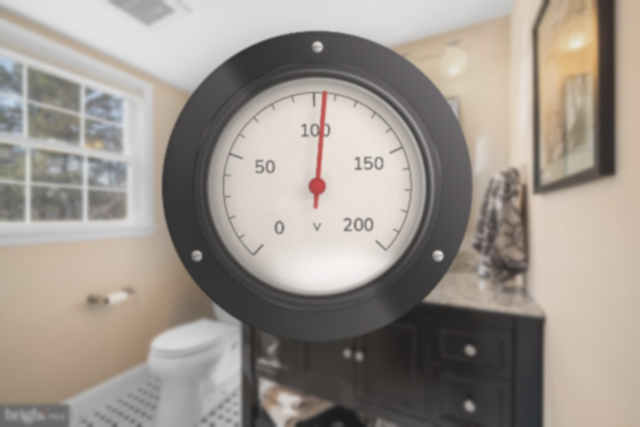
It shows 105 V
